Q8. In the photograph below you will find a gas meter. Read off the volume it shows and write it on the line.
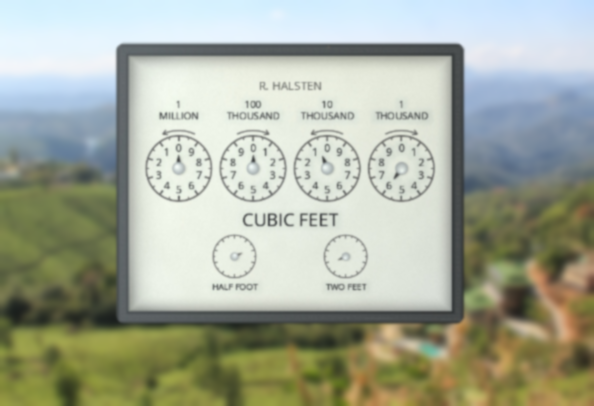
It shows 600 ft³
